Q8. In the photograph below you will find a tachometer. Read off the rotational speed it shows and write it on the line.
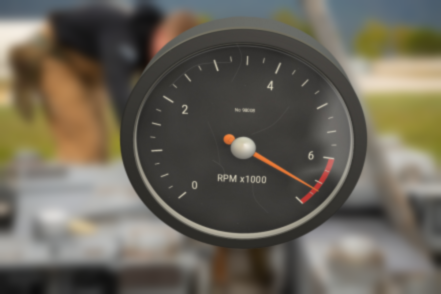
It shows 6625 rpm
